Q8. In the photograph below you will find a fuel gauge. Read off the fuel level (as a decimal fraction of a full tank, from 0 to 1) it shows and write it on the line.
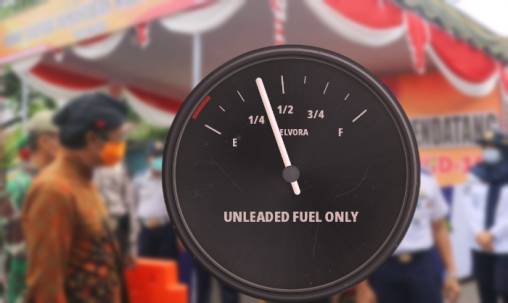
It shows 0.375
